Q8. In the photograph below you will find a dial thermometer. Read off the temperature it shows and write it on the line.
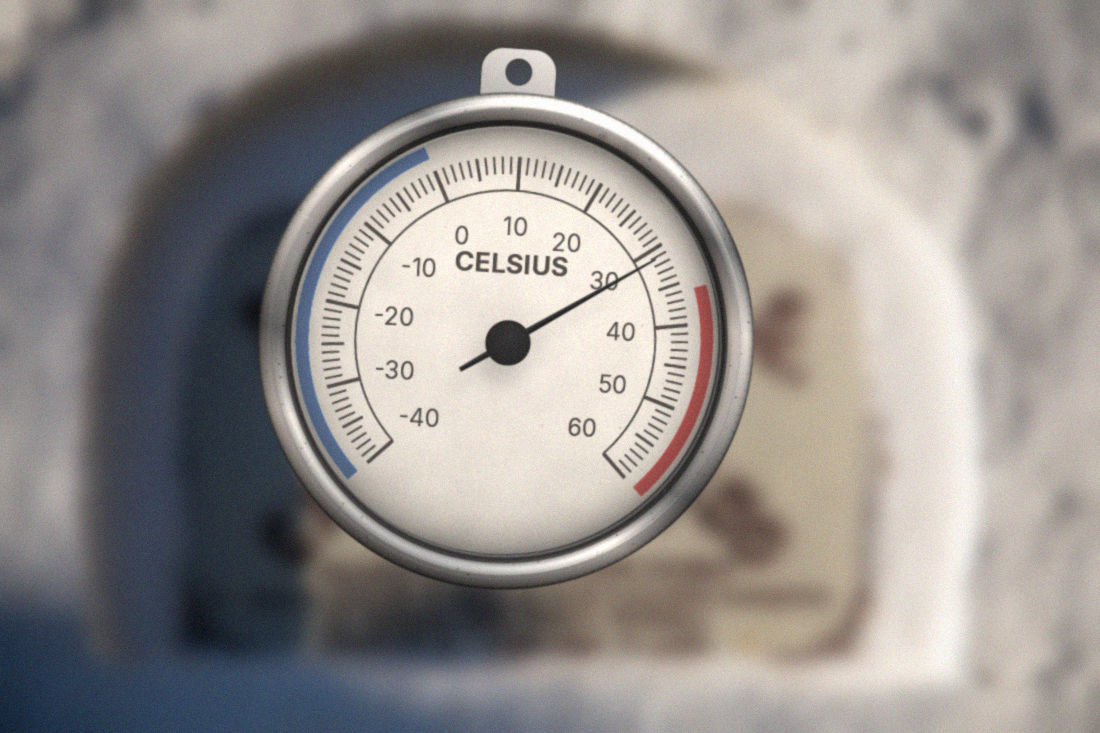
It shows 31 °C
